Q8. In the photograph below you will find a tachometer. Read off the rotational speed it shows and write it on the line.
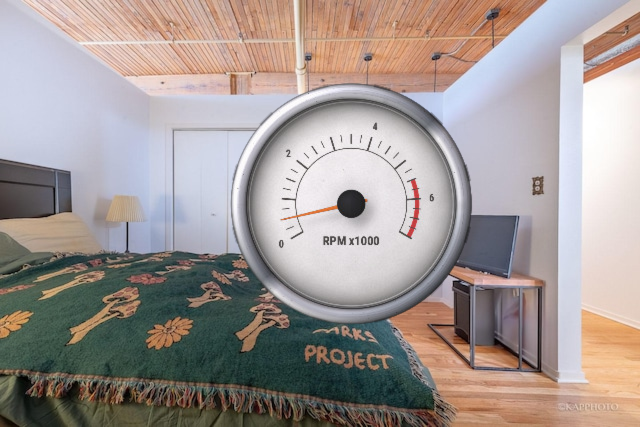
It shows 500 rpm
